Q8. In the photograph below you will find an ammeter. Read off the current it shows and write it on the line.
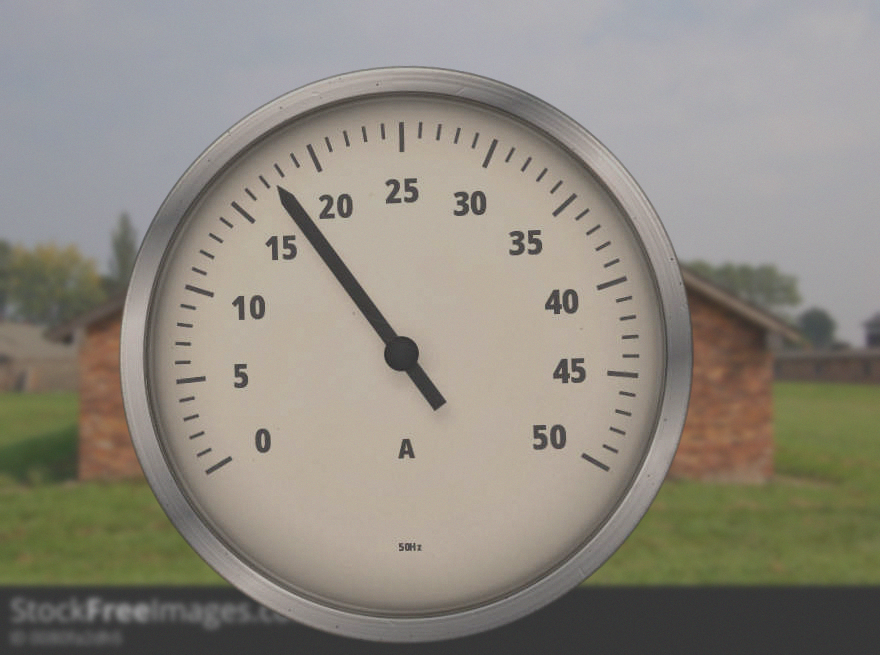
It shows 17.5 A
